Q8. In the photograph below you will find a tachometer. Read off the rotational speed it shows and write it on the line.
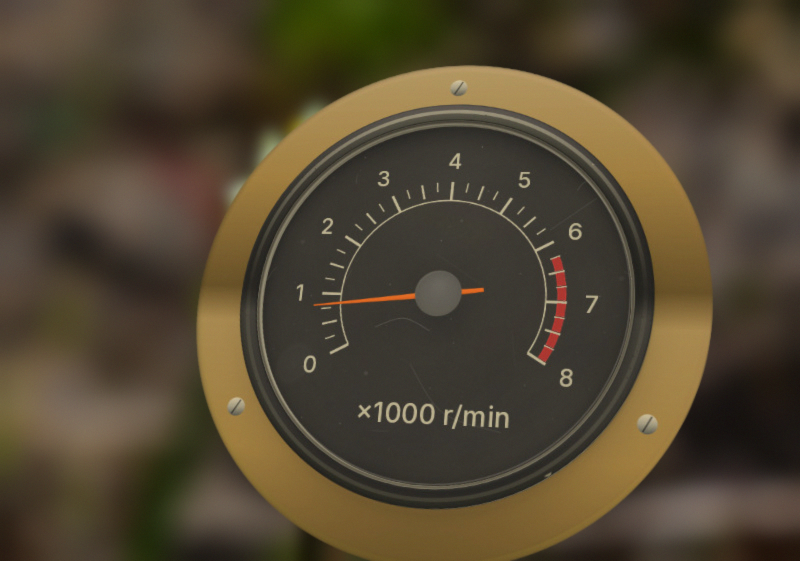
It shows 750 rpm
